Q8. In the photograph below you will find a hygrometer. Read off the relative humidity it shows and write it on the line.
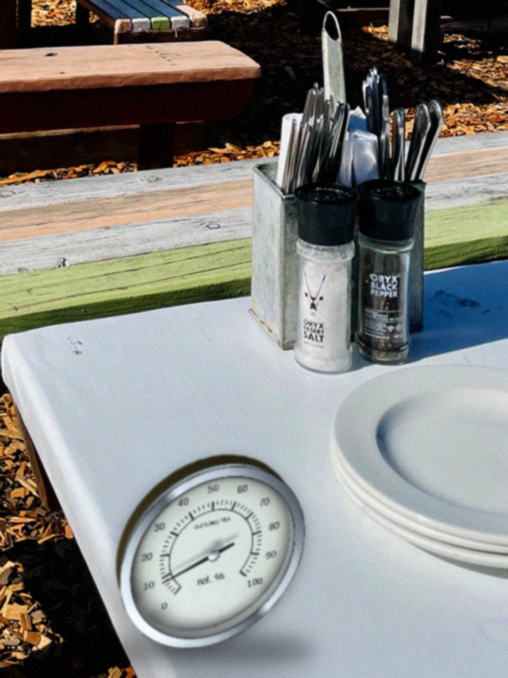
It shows 10 %
